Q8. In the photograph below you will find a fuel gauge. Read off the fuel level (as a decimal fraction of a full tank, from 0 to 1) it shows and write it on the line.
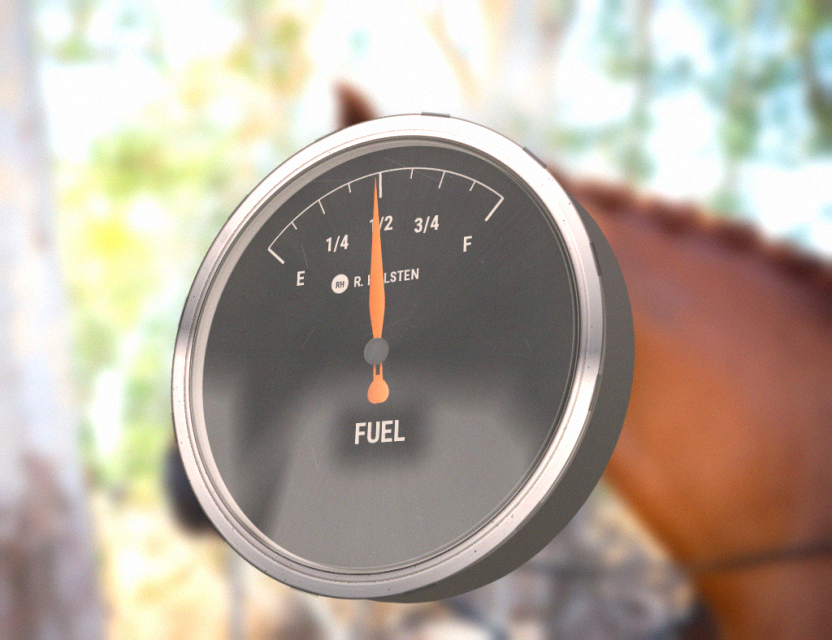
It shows 0.5
